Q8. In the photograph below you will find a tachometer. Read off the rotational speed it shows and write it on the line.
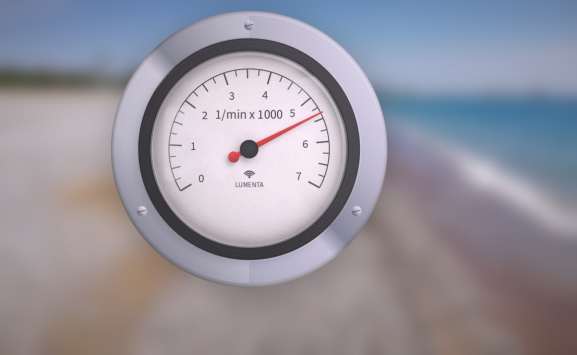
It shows 5375 rpm
